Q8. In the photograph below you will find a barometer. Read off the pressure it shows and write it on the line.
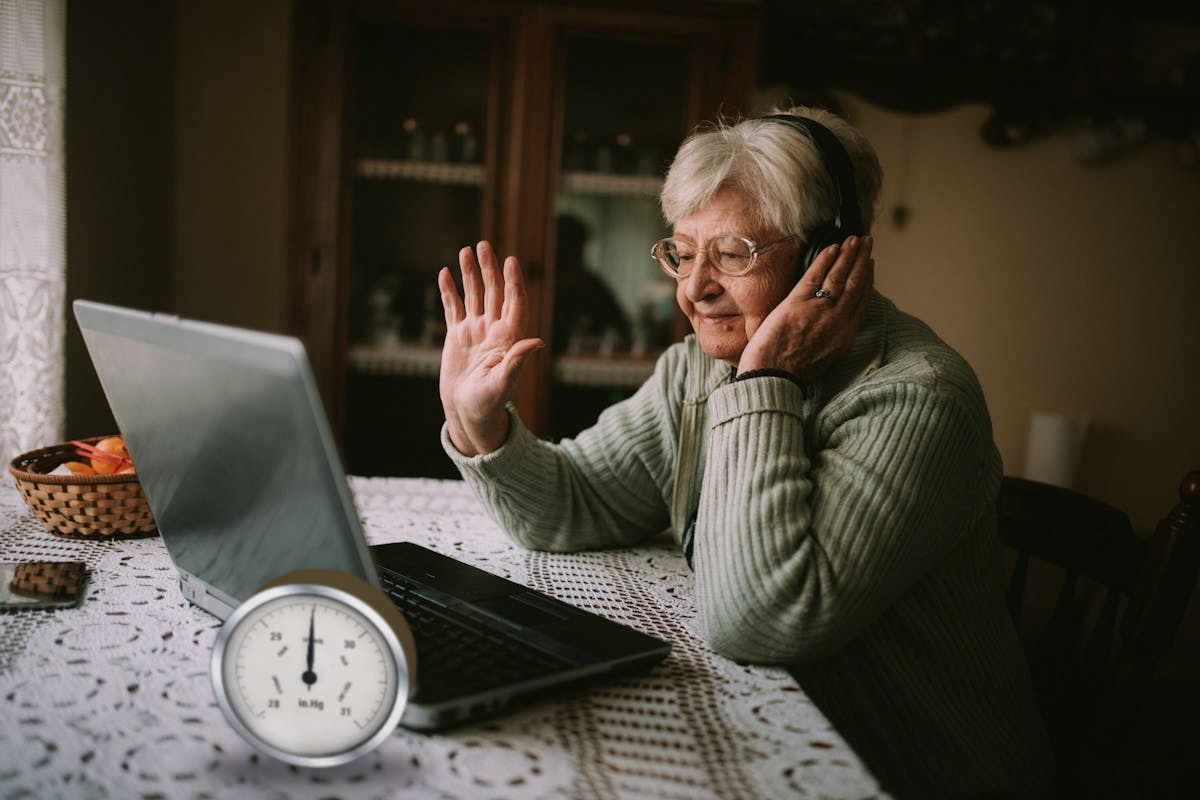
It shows 29.5 inHg
